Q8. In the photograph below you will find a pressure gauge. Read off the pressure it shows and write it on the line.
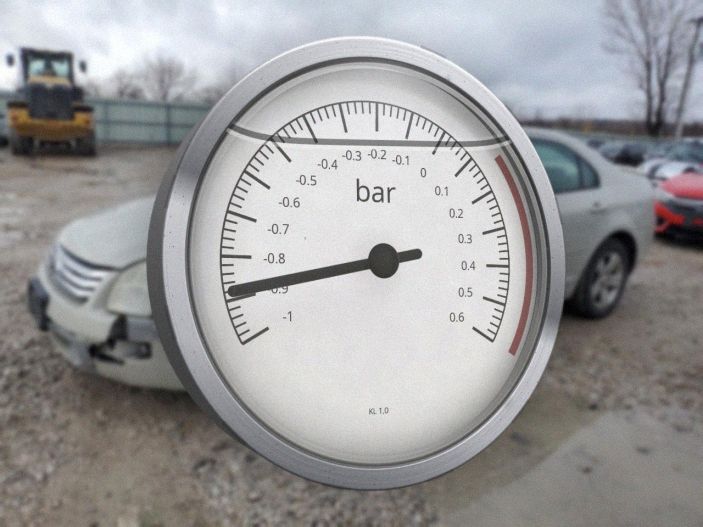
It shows -0.88 bar
